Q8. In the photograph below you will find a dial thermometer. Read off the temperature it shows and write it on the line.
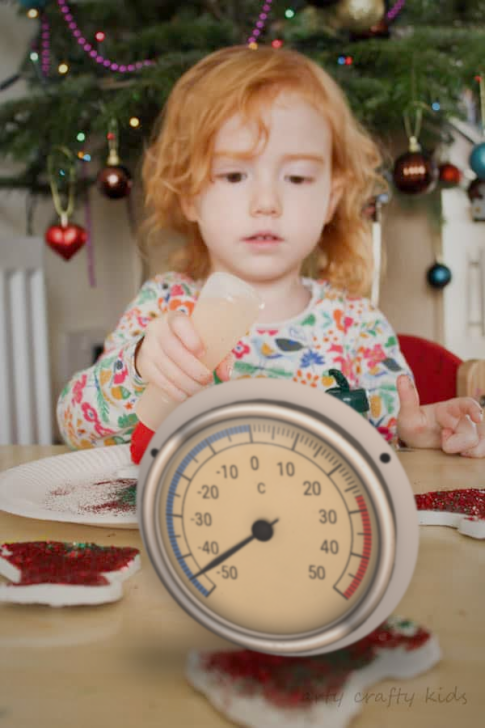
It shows -45 °C
